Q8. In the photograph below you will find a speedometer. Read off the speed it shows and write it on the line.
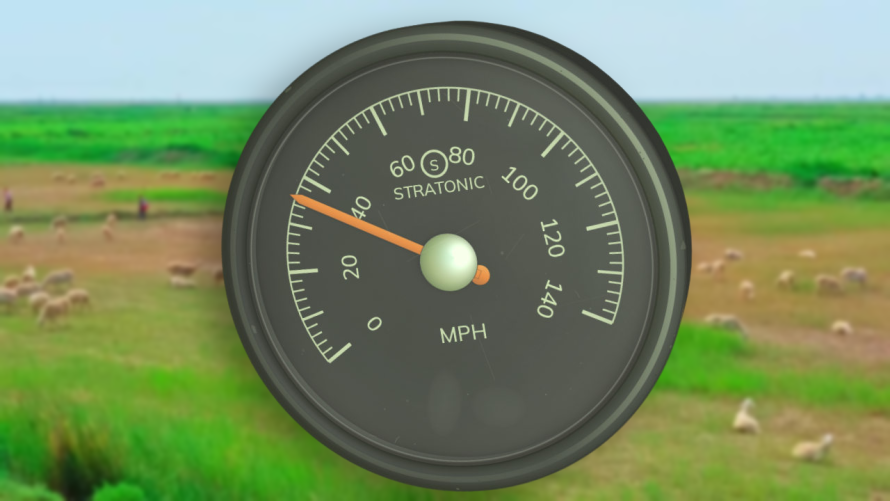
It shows 36 mph
